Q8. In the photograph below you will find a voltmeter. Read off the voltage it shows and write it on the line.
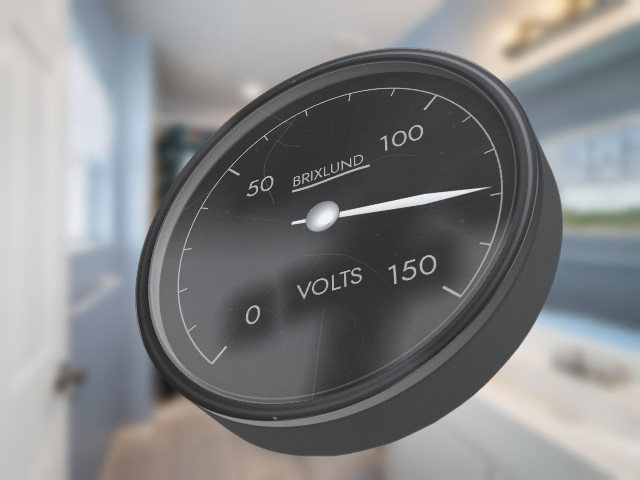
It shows 130 V
